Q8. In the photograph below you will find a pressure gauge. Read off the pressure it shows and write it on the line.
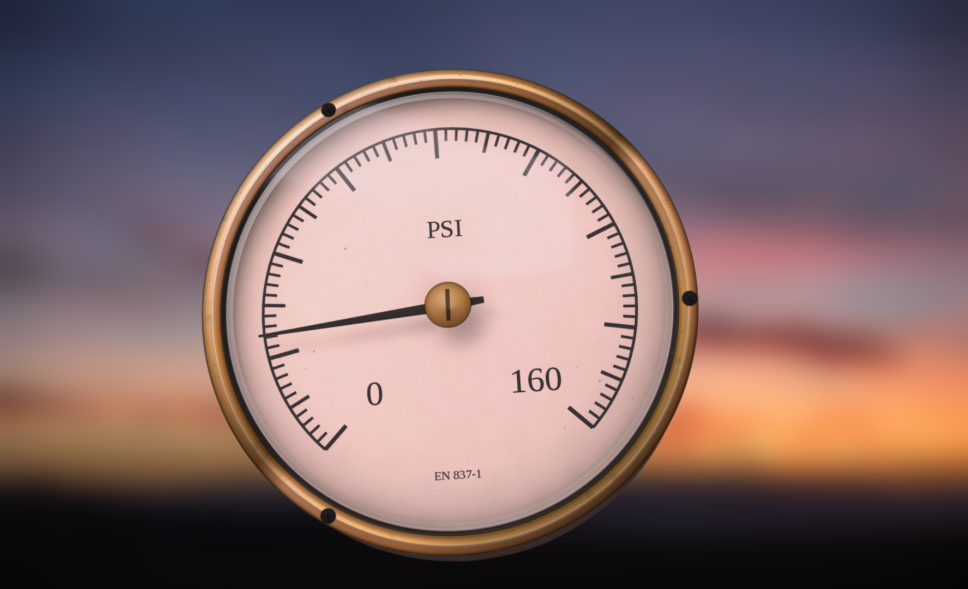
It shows 24 psi
